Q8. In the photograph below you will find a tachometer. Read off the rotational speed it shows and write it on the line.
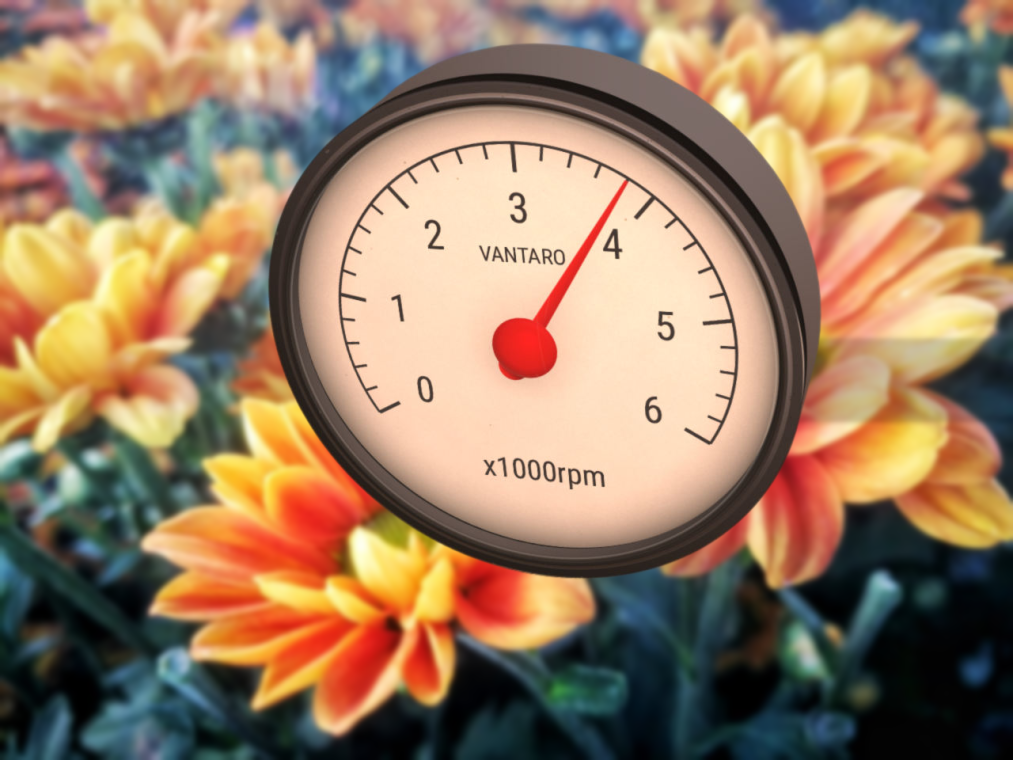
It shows 3800 rpm
